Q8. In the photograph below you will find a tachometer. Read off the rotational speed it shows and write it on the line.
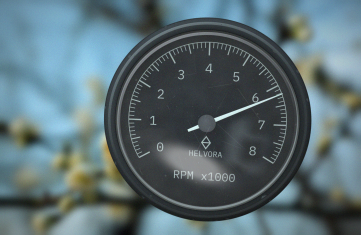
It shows 6200 rpm
